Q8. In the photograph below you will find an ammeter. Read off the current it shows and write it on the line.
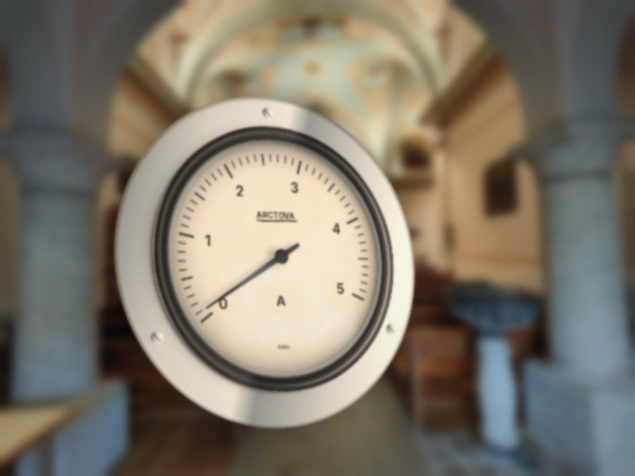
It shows 0.1 A
